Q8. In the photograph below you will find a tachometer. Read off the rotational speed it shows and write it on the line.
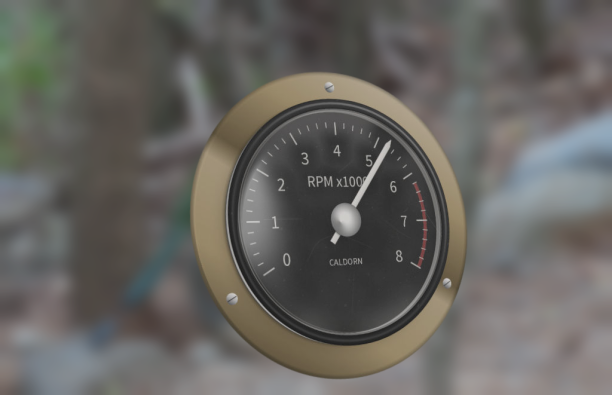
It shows 5200 rpm
